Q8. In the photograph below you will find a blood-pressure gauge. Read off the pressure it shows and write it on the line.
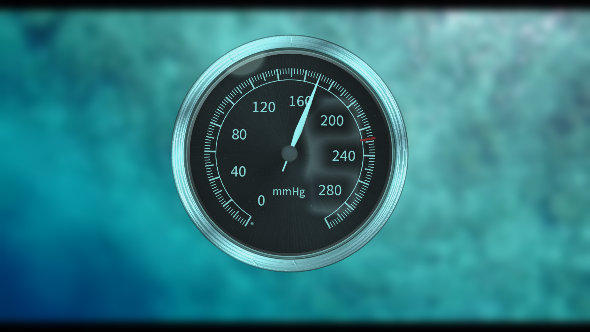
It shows 170 mmHg
